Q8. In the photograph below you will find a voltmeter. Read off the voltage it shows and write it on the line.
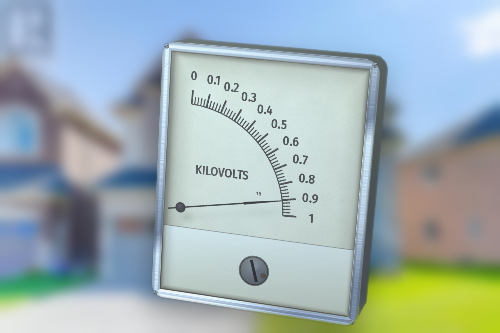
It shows 0.9 kV
